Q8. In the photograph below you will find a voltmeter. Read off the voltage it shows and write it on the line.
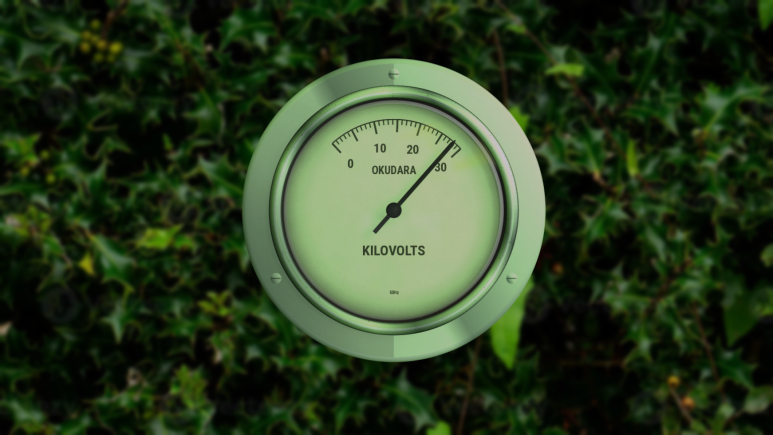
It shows 28 kV
